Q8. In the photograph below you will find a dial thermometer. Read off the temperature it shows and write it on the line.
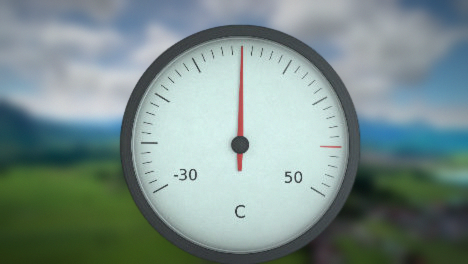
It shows 10 °C
